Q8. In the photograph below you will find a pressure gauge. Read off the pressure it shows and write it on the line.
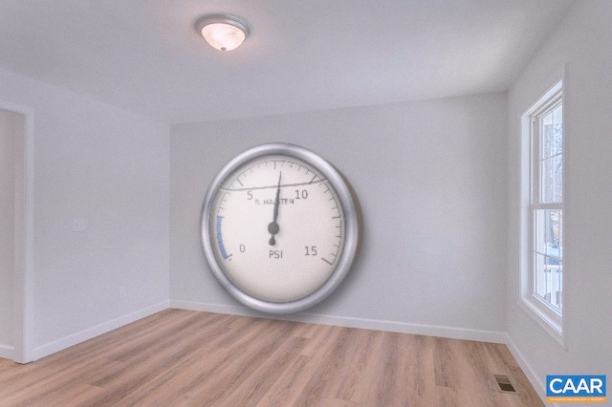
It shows 8 psi
